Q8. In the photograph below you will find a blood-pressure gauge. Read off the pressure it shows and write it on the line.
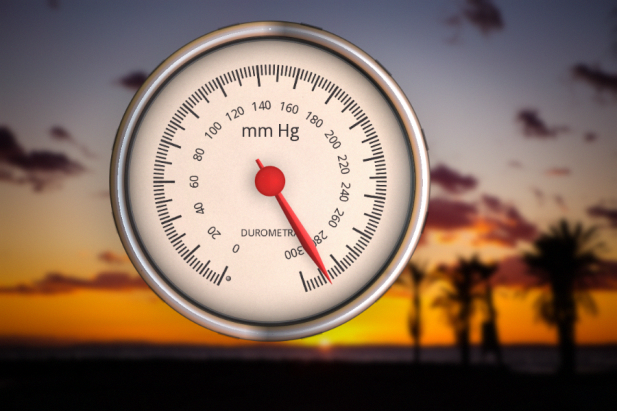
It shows 288 mmHg
